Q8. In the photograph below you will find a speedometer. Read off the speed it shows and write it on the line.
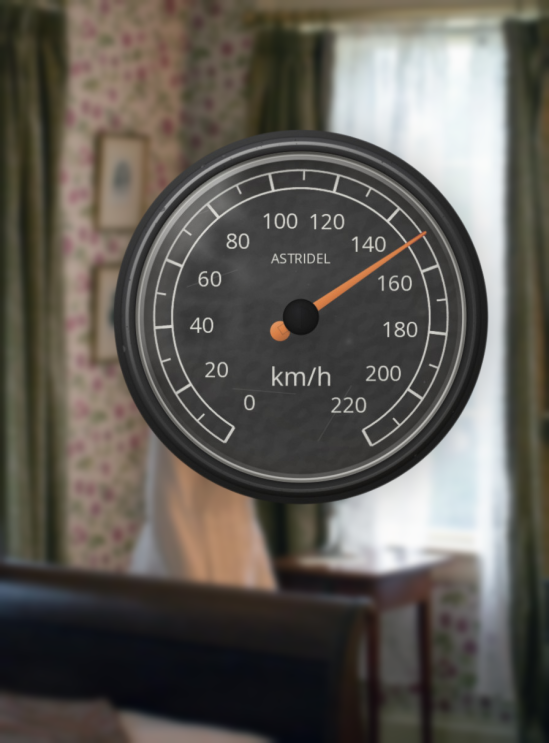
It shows 150 km/h
